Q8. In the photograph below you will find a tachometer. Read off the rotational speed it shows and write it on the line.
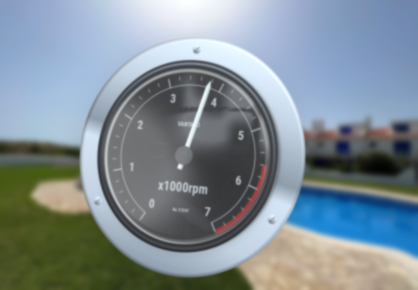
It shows 3800 rpm
